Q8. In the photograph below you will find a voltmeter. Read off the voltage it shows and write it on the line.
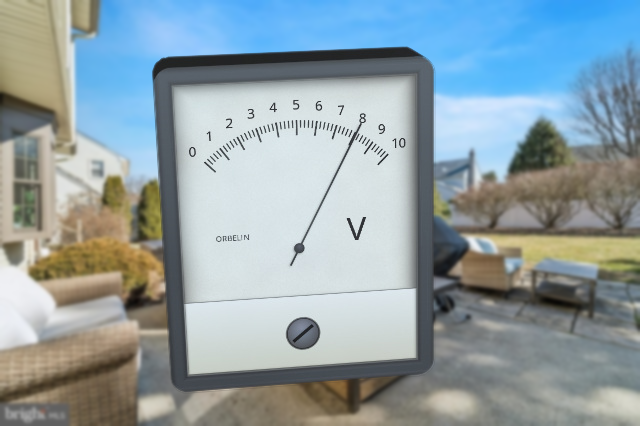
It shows 8 V
